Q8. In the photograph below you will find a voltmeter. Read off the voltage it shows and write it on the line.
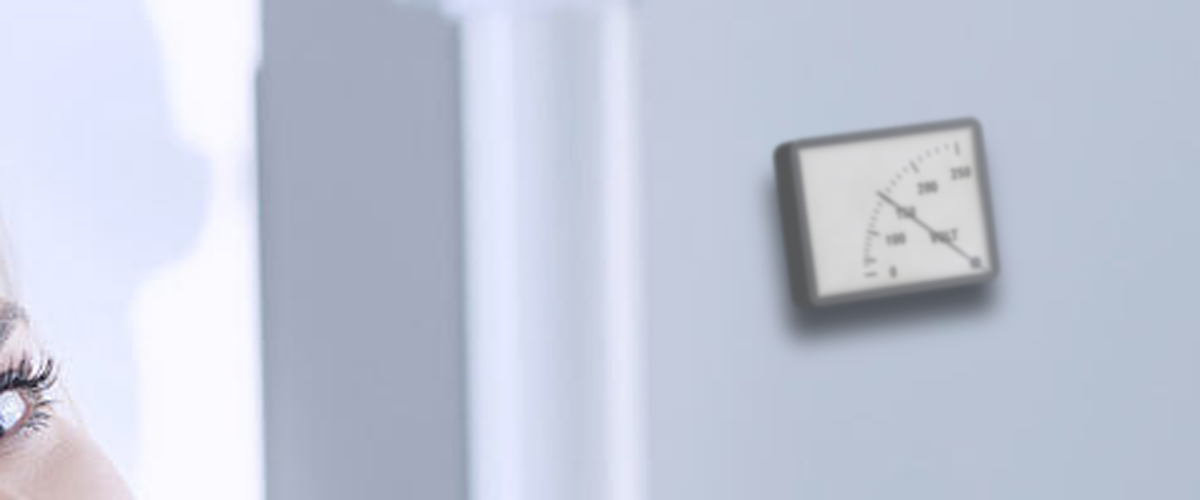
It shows 150 V
